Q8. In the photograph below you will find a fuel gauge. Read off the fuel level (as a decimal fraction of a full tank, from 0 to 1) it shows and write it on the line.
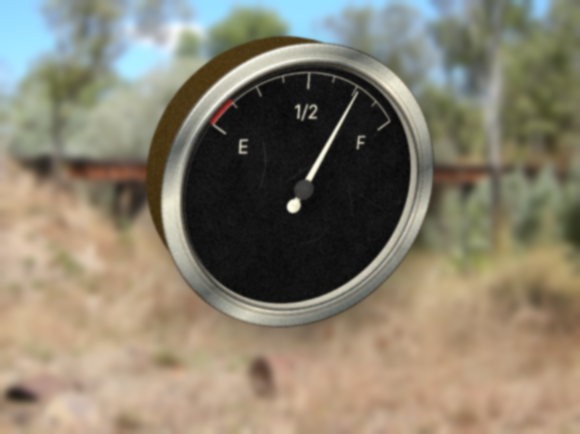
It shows 0.75
